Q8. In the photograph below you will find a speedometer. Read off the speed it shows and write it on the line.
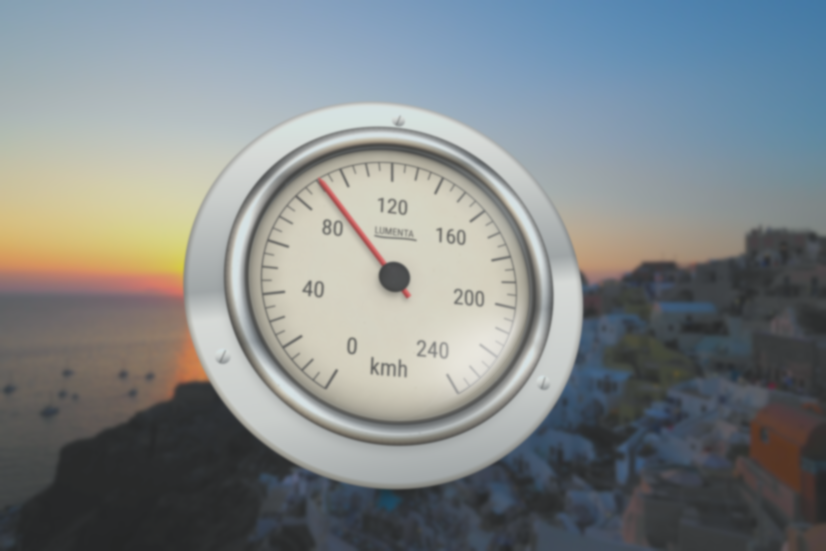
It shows 90 km/h
